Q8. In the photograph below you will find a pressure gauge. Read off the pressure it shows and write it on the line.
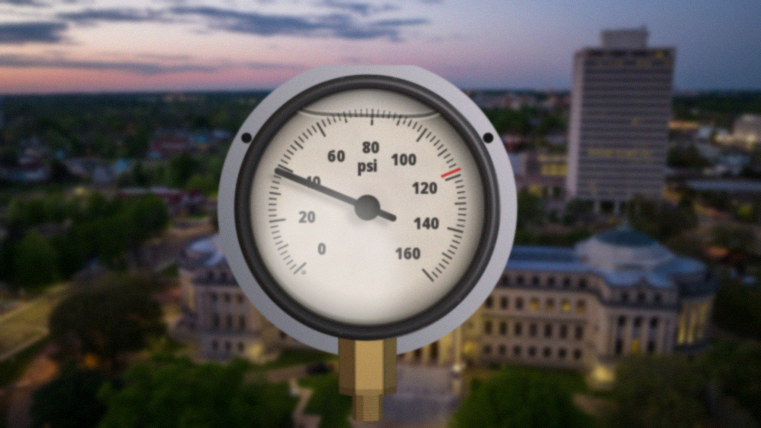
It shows 38 psi
